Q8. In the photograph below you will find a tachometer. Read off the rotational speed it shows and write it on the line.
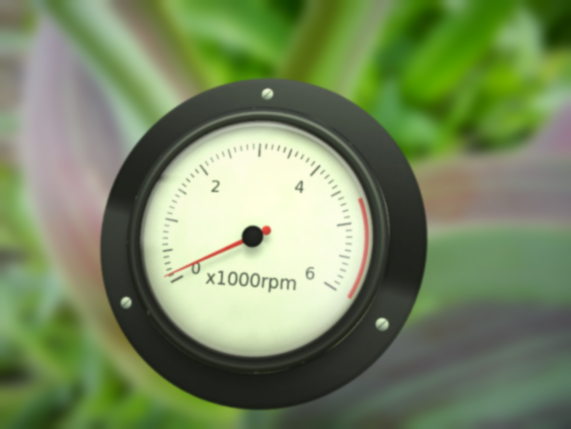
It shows 100 rpm
